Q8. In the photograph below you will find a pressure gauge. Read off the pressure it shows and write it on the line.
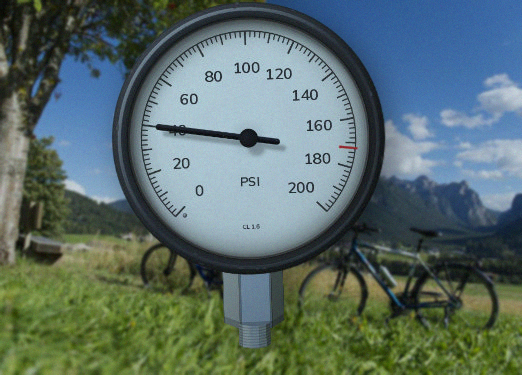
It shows 40 psi
